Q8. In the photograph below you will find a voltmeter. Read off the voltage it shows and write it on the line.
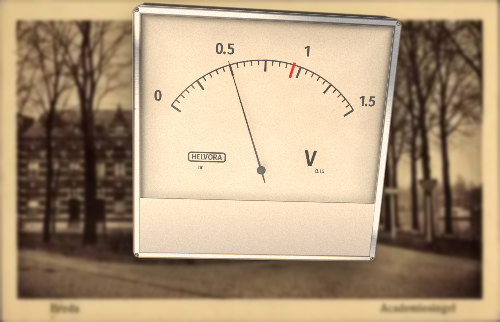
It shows 0.5 V
